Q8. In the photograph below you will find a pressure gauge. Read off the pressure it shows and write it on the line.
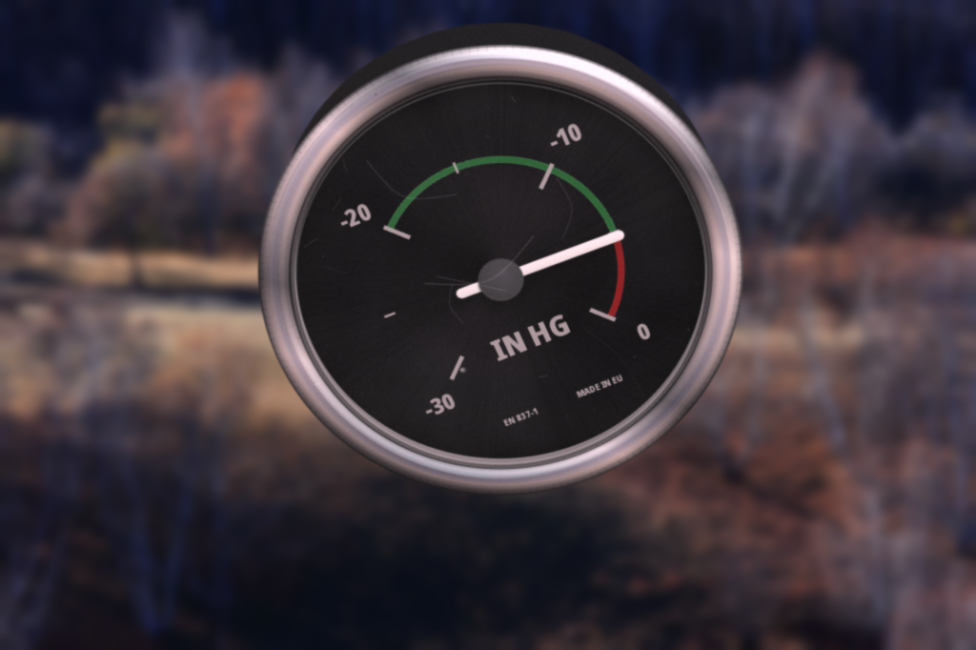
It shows -5 inHg
